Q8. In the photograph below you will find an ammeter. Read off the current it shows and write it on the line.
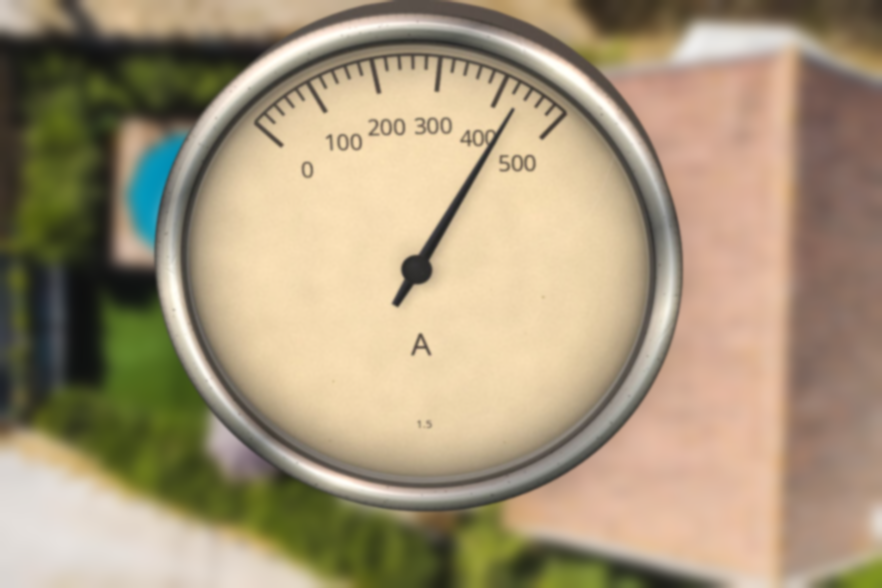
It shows 430 A
